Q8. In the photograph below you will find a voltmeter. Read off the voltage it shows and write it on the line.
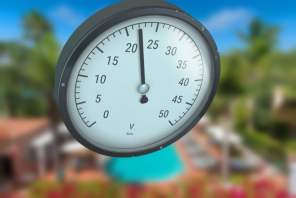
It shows 22 V
